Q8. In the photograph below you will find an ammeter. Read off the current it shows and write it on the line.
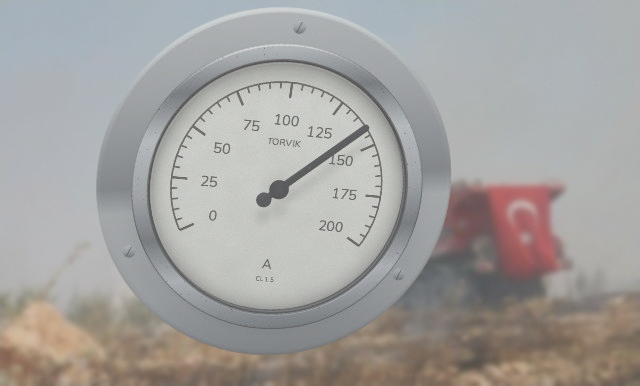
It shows 140 A
